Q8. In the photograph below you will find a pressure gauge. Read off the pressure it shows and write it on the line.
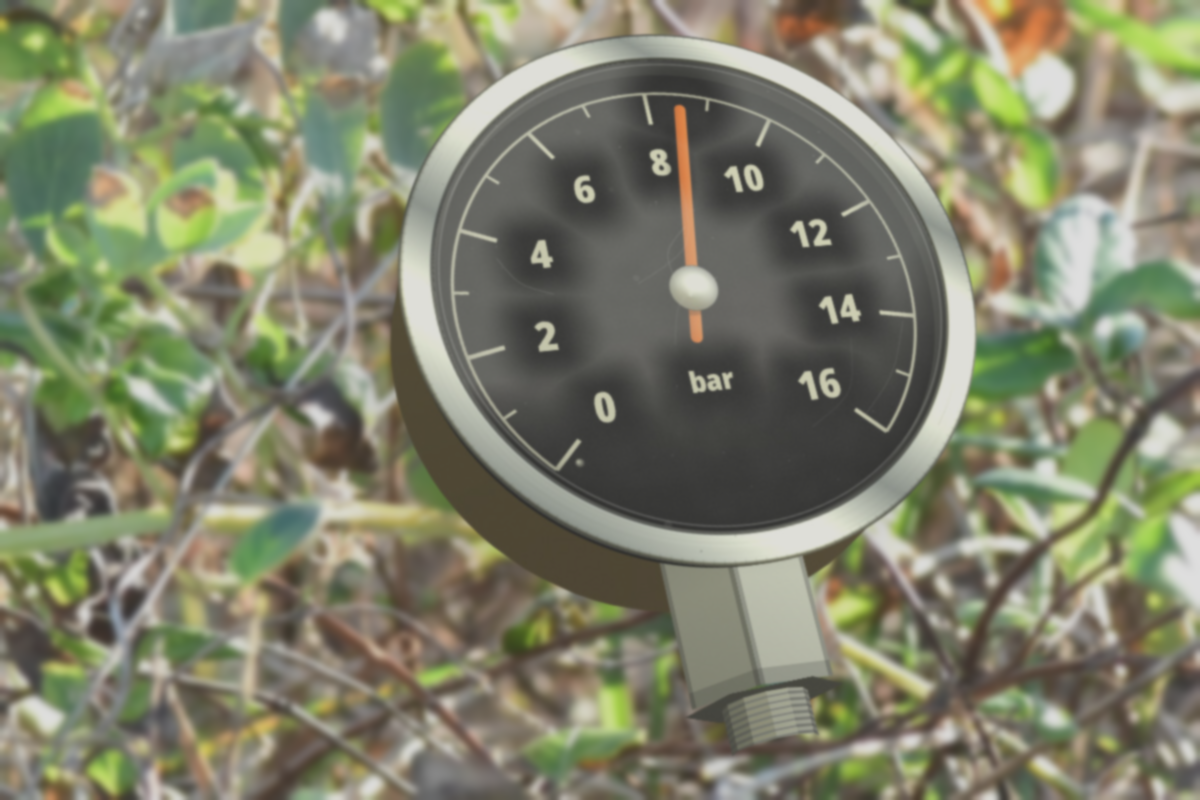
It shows 8.5 bar
